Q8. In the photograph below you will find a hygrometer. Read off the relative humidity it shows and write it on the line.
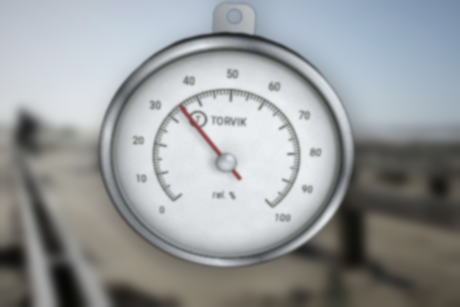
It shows 35 %
